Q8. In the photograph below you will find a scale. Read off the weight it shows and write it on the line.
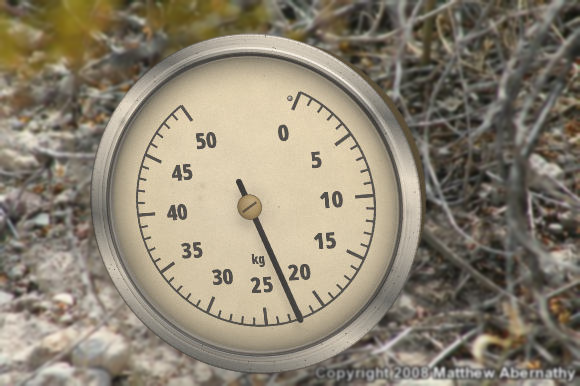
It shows 22 kg
